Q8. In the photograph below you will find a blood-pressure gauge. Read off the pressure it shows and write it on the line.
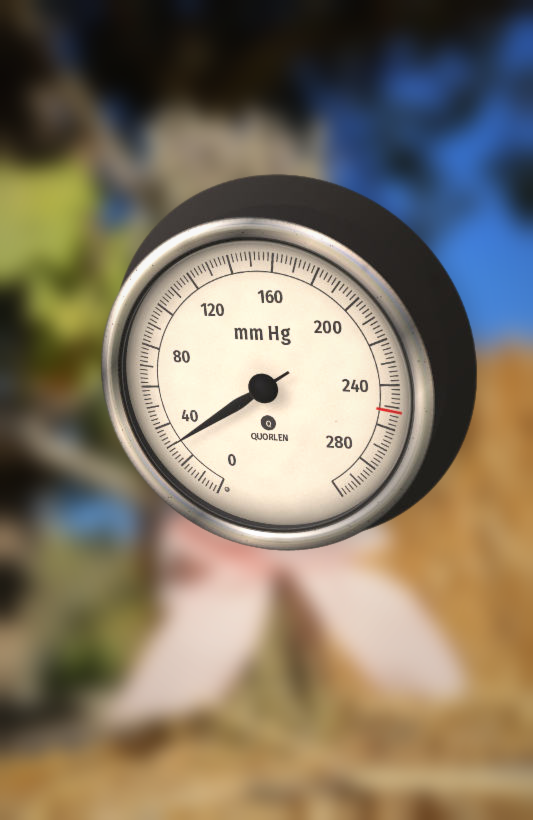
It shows 30 mmHg
